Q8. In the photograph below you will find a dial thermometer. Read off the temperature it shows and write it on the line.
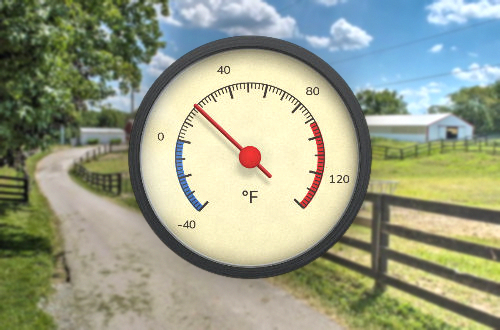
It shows 20 °F
